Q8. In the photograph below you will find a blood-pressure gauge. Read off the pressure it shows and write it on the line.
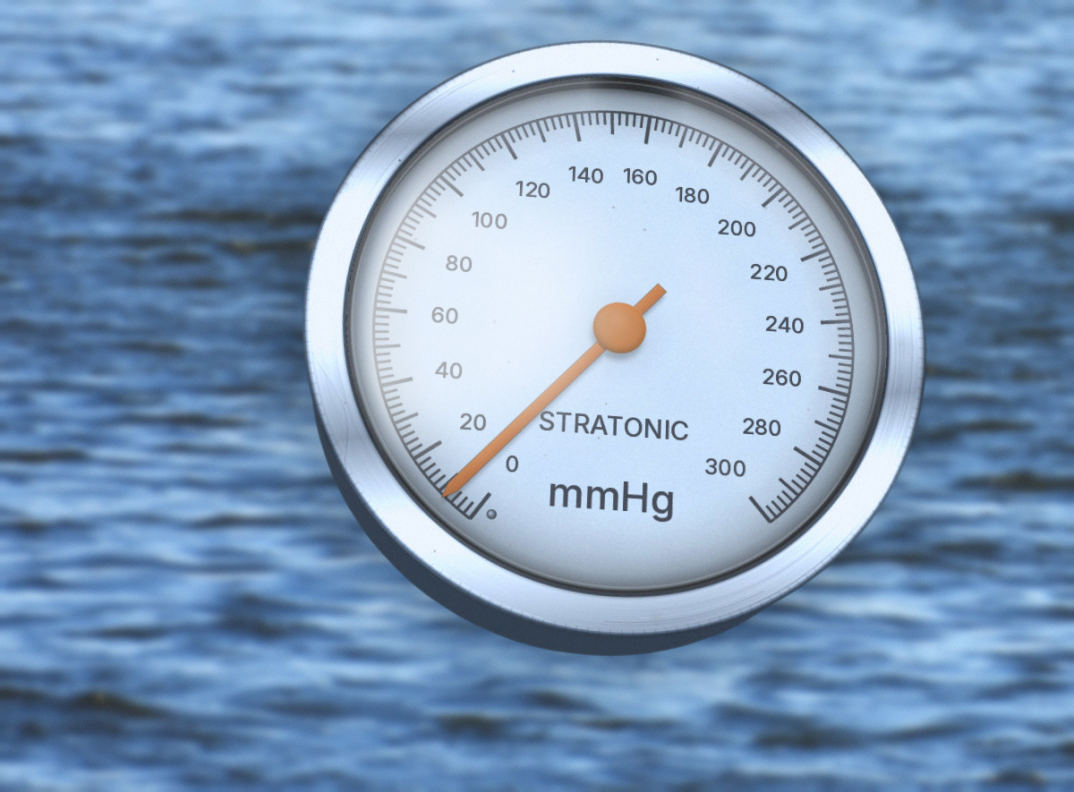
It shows 8 mmHg
